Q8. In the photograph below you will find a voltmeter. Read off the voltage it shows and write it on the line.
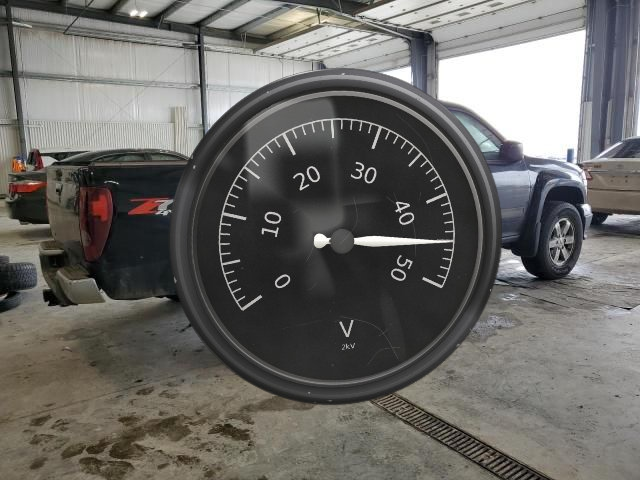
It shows 45 V
